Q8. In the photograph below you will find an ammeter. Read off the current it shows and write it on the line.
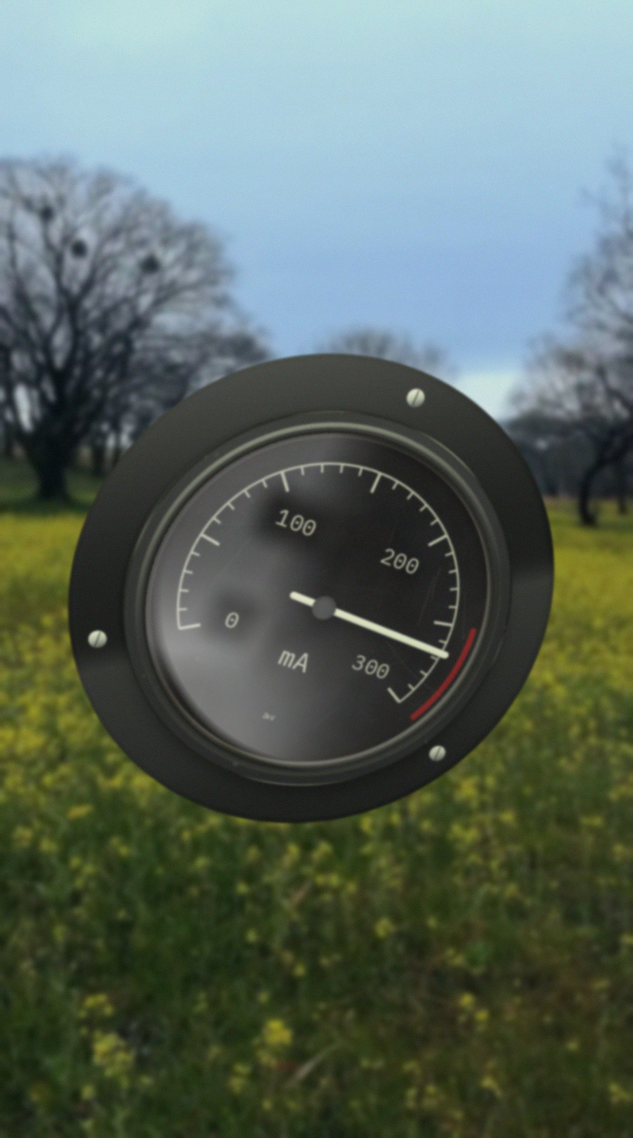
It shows 265 mA
